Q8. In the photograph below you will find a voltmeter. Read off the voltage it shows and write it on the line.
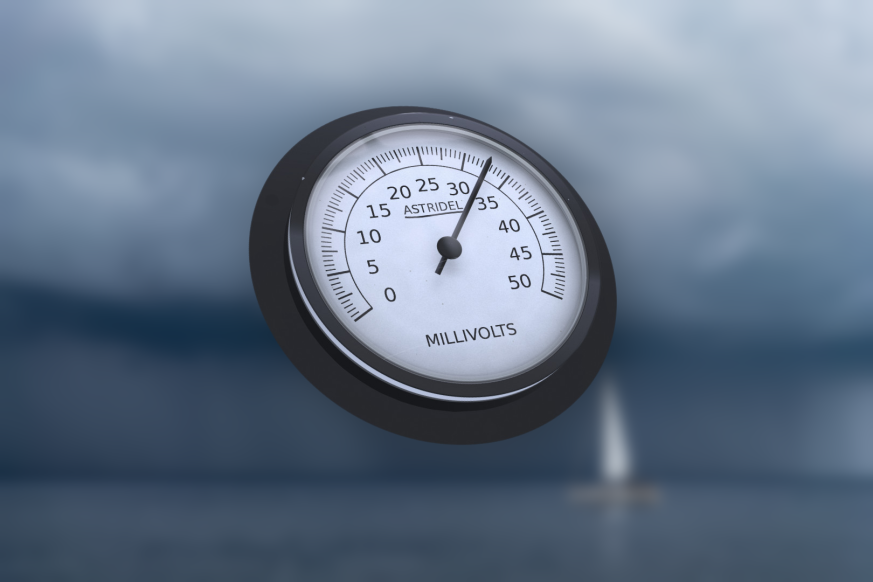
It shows 32.5 mV
